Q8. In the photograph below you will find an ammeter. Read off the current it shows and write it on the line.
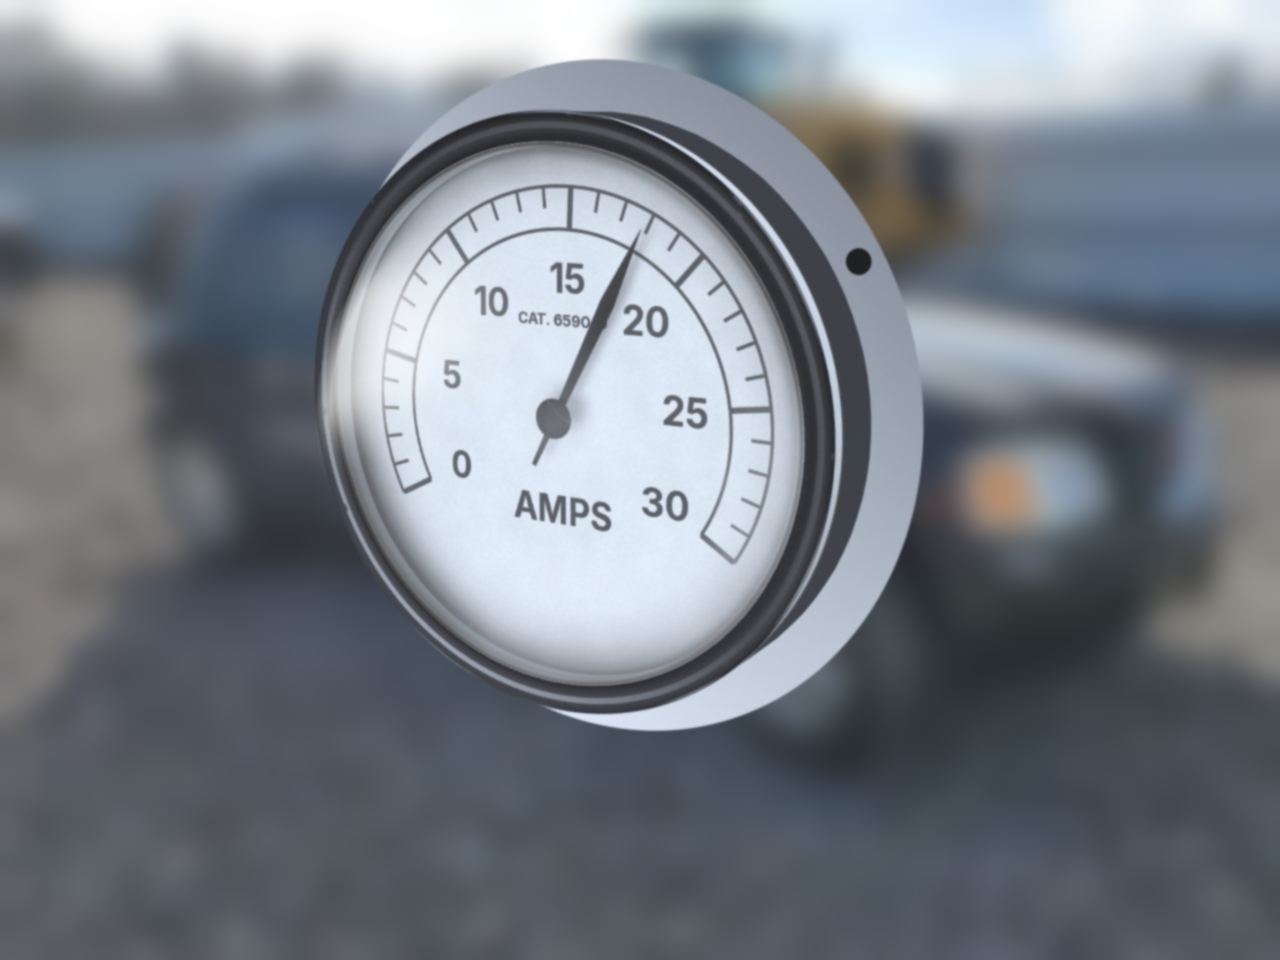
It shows 18 A
